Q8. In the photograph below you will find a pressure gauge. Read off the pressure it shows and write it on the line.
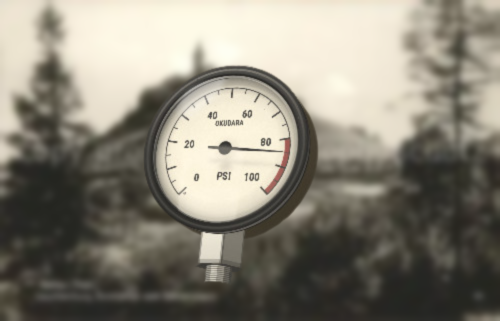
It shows 85 psi
